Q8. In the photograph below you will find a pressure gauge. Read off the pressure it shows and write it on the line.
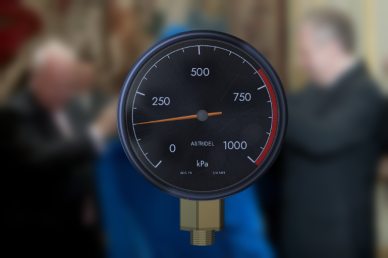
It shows 150 kPa
